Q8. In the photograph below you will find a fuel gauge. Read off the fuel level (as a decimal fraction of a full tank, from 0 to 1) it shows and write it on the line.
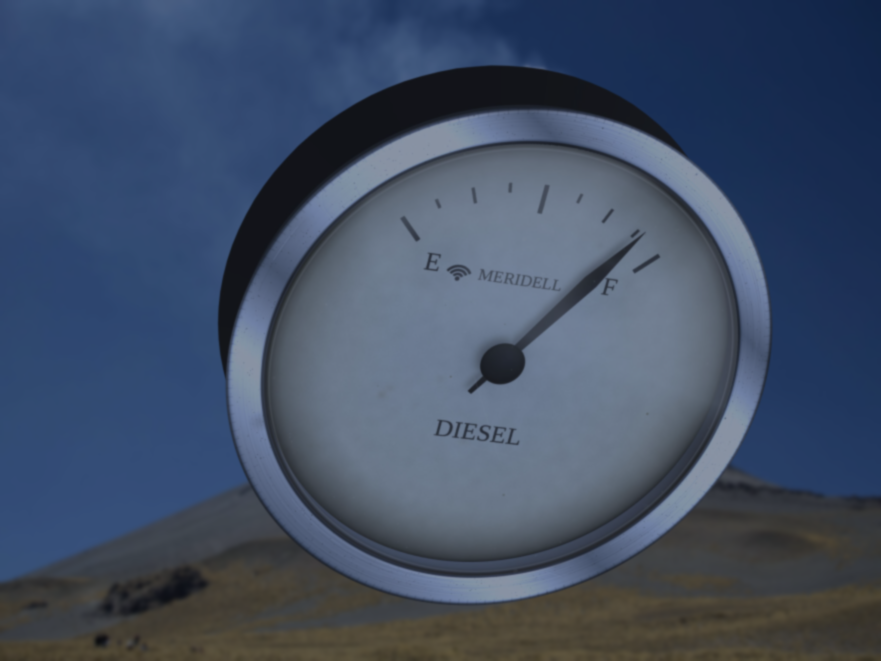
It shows 0.875
